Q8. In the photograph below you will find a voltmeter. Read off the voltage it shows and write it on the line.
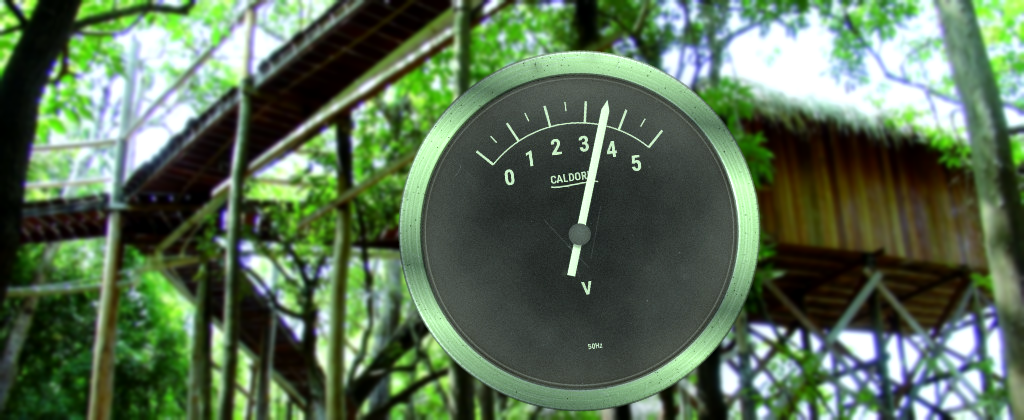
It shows 3.5 V
